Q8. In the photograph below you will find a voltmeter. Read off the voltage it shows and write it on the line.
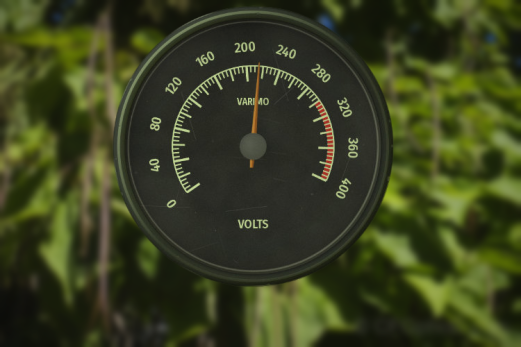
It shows 215 V
